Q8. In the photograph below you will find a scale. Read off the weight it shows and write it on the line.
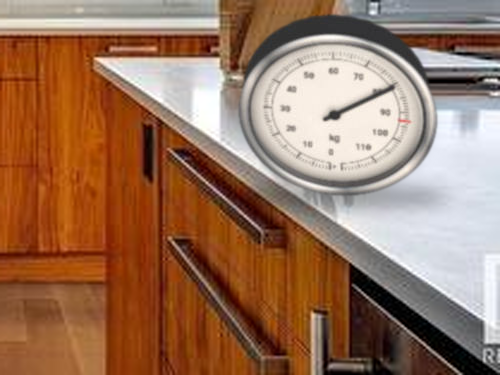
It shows 80 kg
